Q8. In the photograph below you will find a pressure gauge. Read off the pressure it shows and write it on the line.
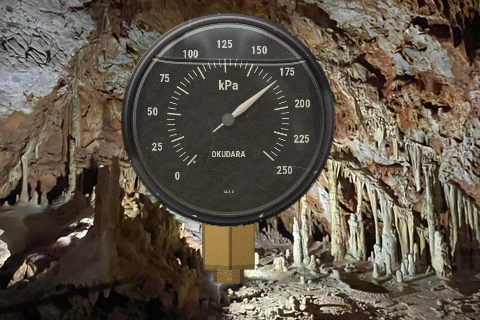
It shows 175 kPa
